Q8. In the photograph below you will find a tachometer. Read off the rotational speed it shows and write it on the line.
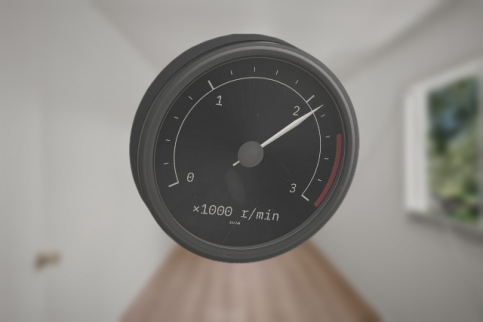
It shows 2100 rpm
